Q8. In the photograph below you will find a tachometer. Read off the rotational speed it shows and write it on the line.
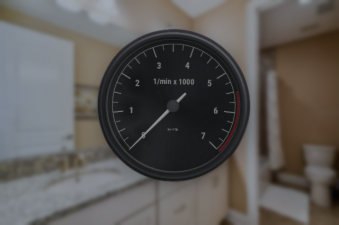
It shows 0 rpm
